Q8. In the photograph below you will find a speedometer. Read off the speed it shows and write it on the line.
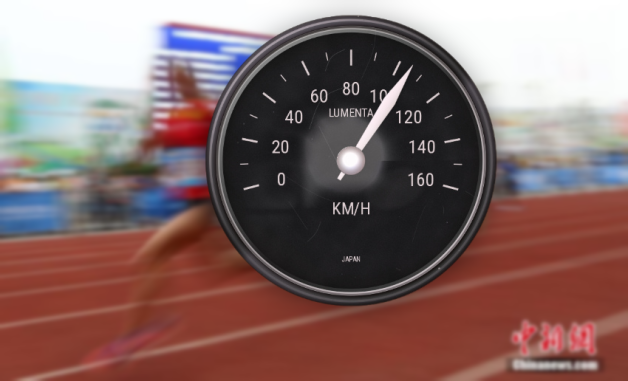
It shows 105 km/h
